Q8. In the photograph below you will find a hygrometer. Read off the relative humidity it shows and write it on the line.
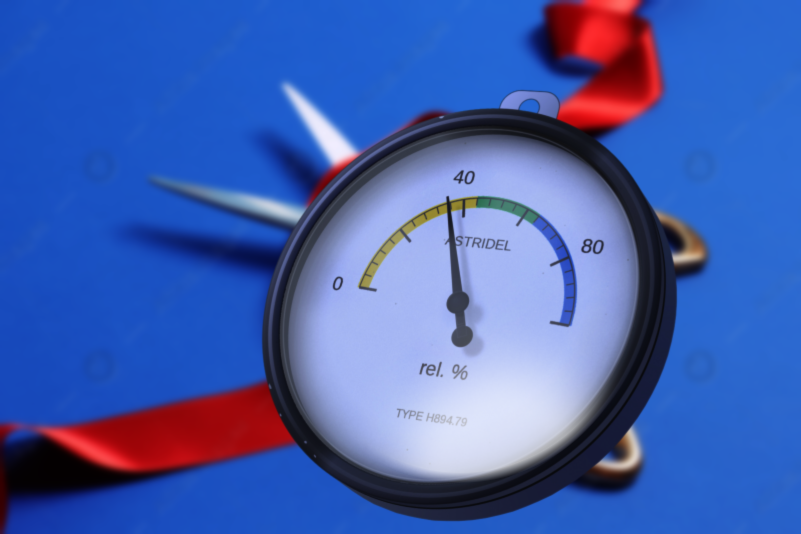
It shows 36 %
